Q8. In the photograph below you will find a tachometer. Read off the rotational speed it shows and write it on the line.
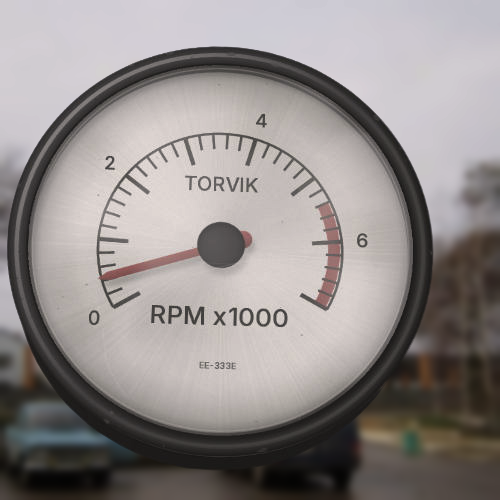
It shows 400 rpm
